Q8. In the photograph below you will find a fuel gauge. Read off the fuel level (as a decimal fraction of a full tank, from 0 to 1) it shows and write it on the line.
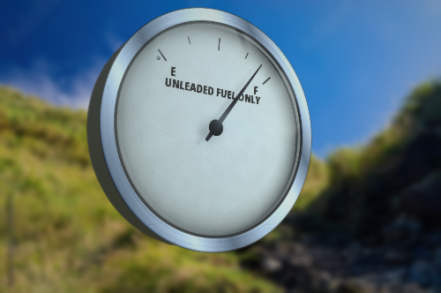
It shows 0.875
